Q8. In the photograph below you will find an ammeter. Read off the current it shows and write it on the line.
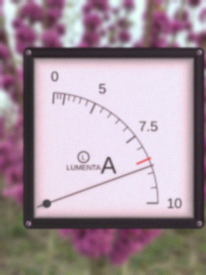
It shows 8.75 A
